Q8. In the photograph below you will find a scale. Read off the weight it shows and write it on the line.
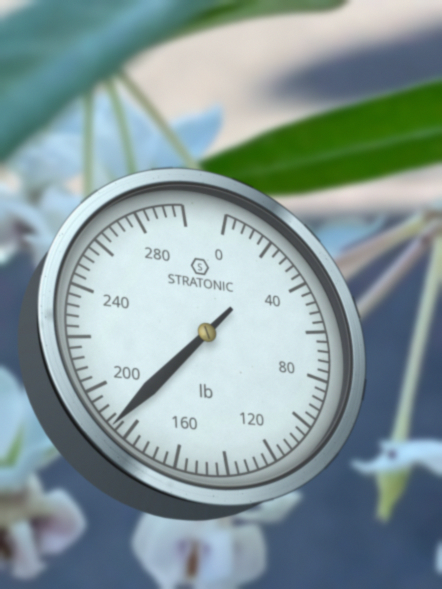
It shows 186 lb
